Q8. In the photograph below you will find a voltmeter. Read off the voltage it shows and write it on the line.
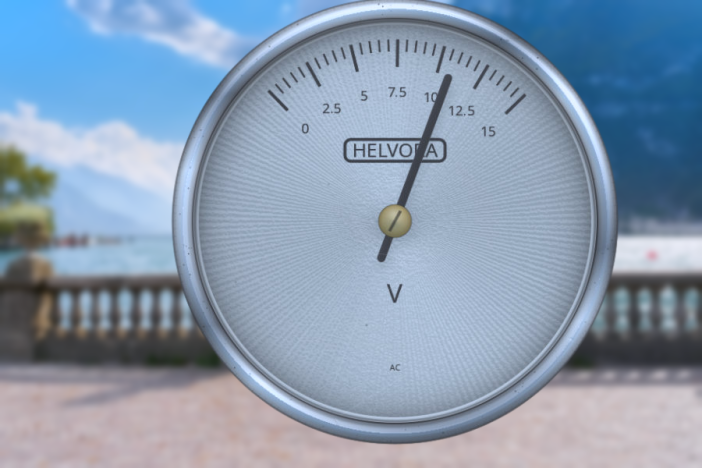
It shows 10.75 V
